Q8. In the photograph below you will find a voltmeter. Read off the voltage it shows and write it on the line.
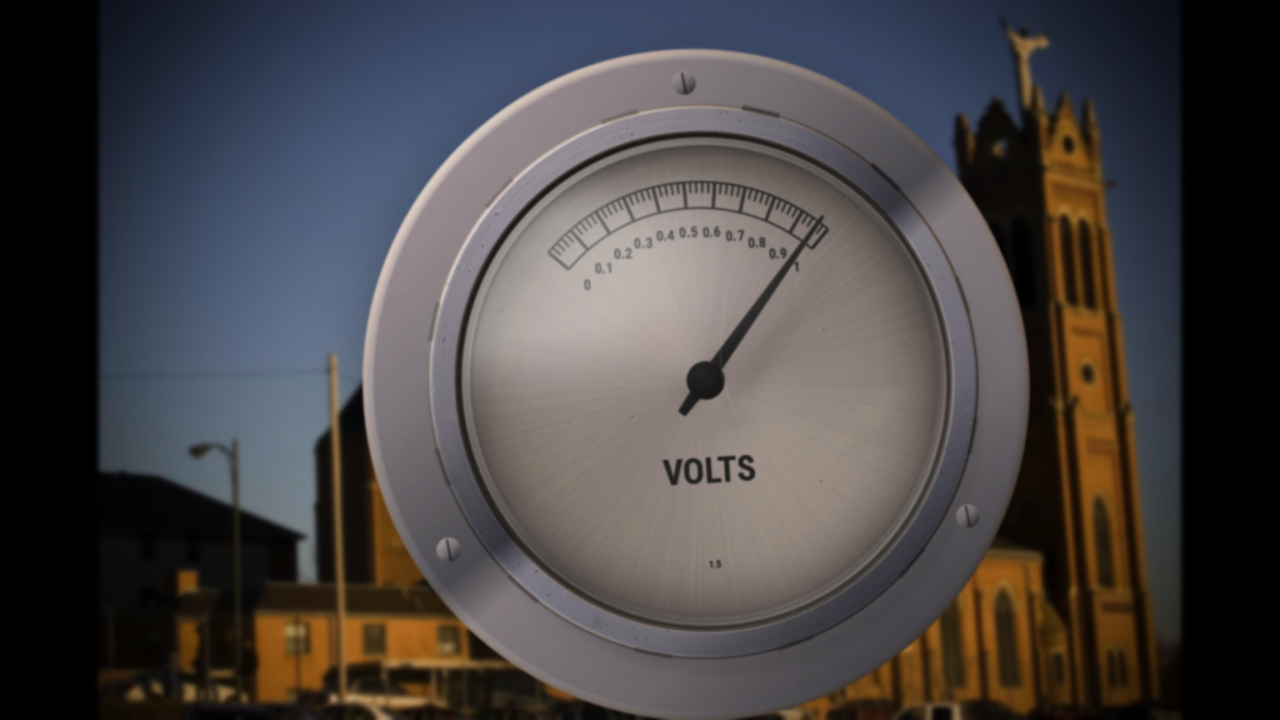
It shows 0.96 V
